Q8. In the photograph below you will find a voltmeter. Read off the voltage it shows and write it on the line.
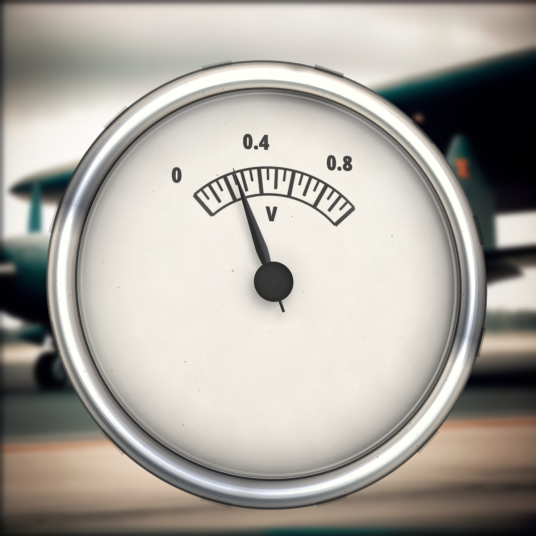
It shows 0.25 V
